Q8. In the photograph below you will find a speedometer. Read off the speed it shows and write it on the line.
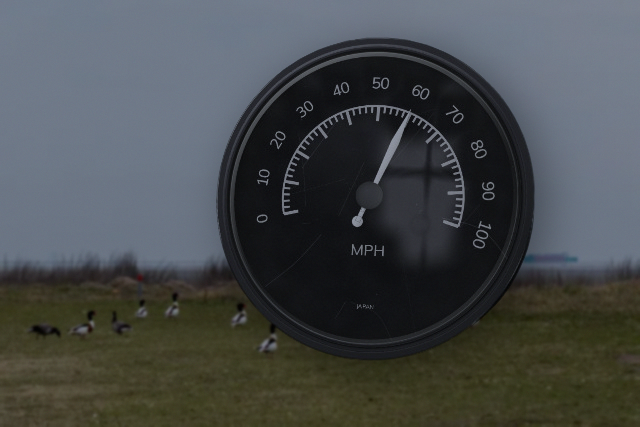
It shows 60 mph
